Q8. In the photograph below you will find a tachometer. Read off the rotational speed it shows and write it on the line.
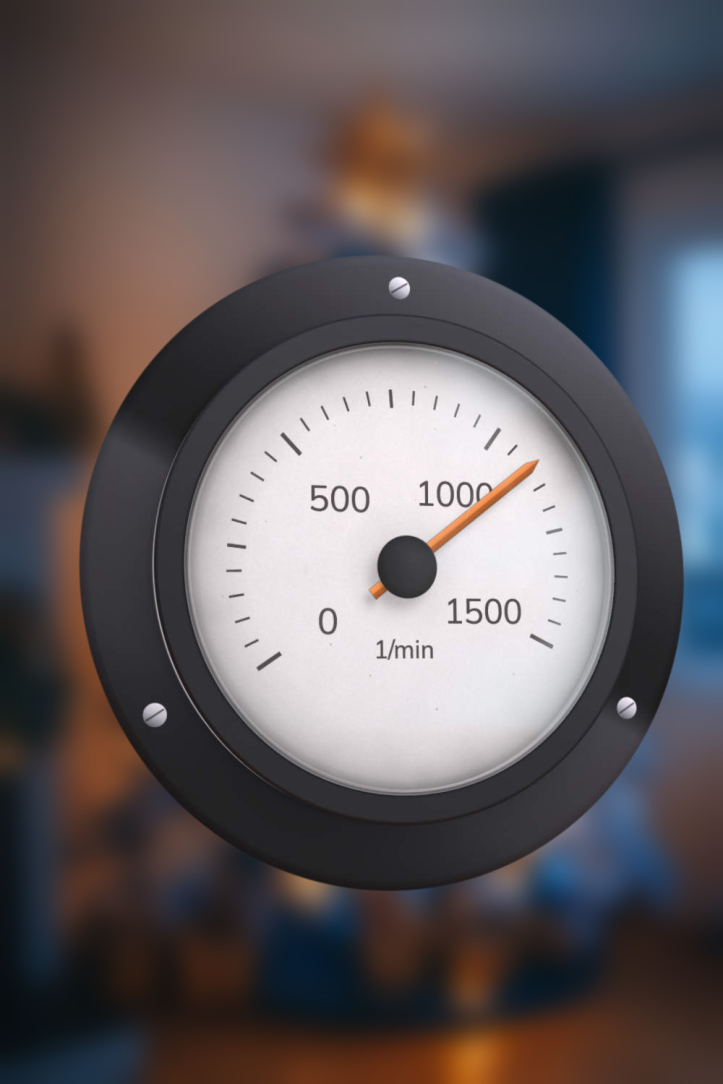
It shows 1100 rpm
